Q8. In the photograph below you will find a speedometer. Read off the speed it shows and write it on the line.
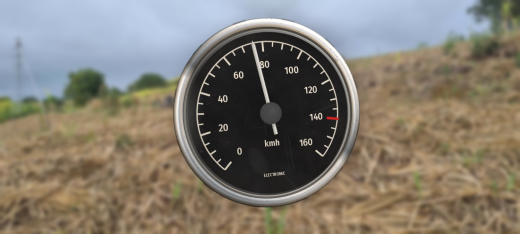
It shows 75 km/h
